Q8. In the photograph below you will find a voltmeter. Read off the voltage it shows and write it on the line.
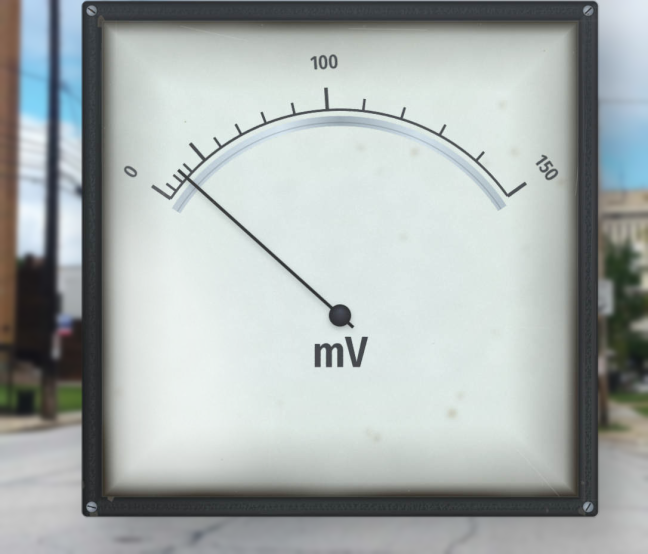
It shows 35 mV
